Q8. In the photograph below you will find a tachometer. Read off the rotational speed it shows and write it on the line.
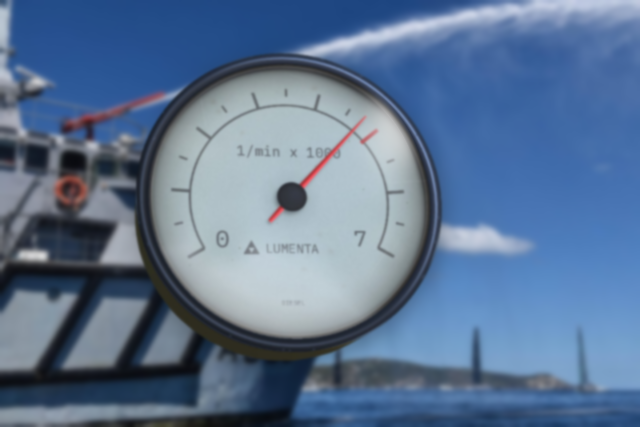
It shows 4750 rpm
